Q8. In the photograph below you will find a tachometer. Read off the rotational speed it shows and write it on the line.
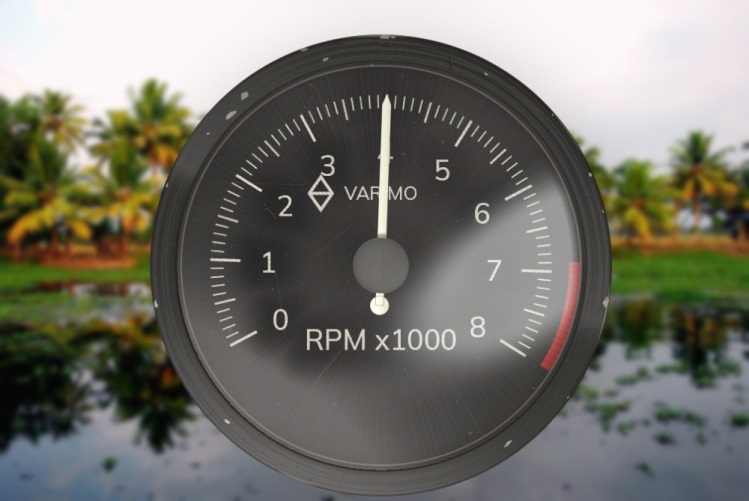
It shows 4000 rpm
